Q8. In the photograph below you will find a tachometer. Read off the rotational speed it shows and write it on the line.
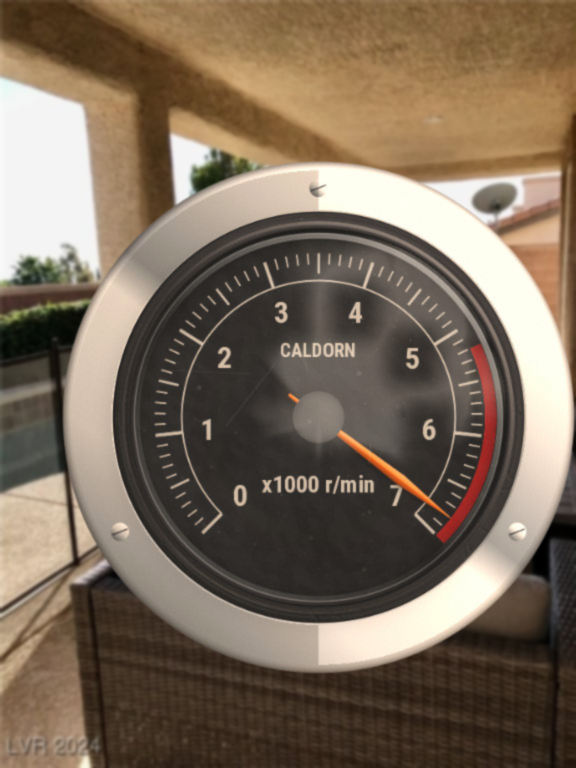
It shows 6800 rpm
